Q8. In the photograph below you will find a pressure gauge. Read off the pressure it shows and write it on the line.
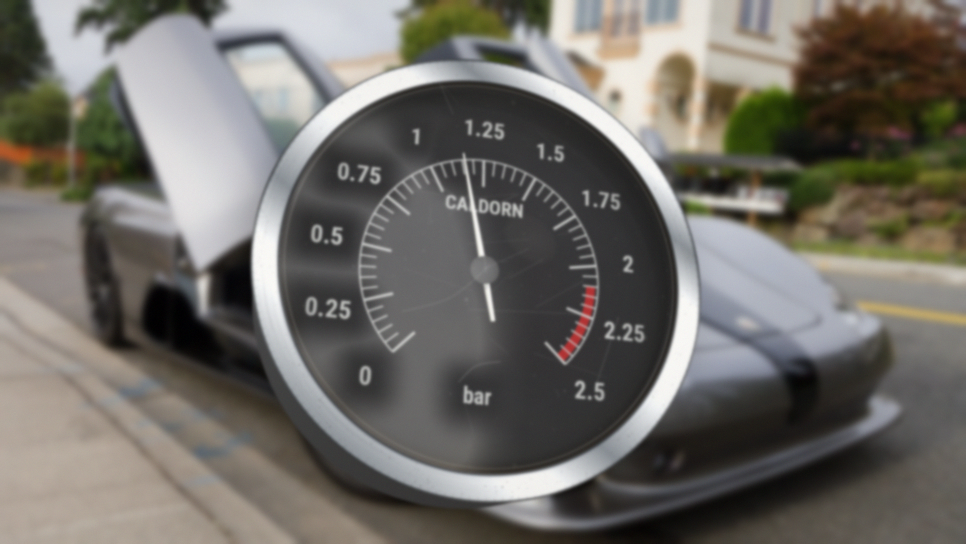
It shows 1.15 bar
